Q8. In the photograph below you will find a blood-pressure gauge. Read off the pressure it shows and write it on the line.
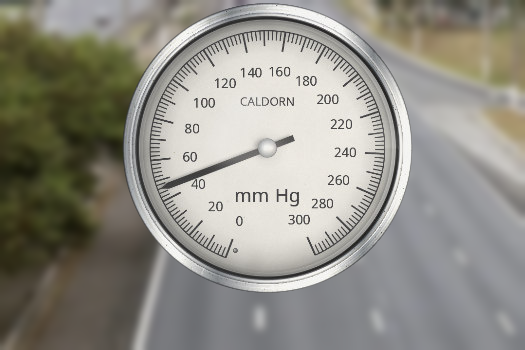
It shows 46 mmHg
